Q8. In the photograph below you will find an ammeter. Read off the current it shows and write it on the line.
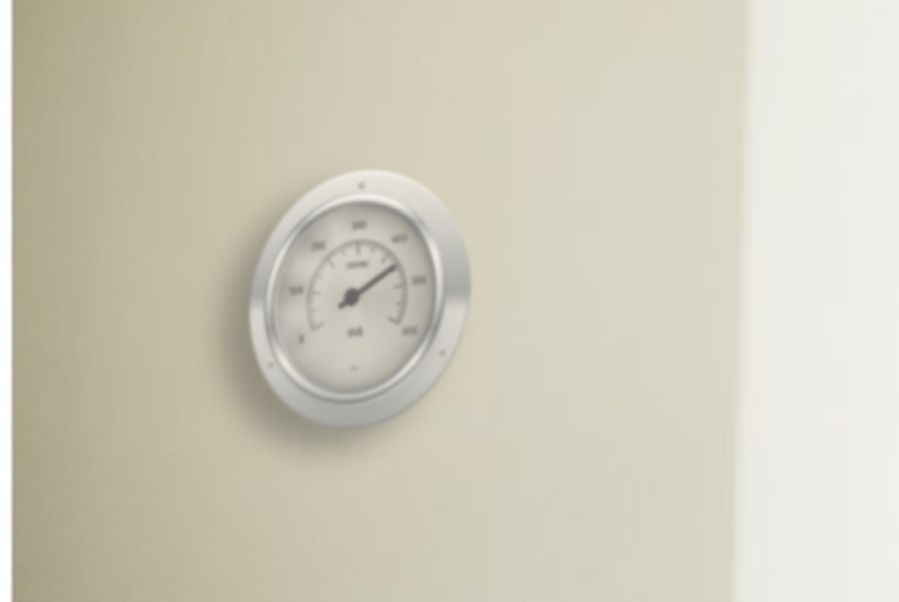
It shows 450 mA
